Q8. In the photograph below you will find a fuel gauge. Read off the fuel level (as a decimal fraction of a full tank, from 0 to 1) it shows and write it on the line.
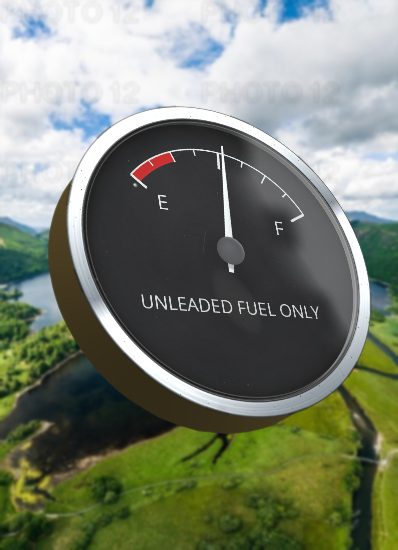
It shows 0.5
